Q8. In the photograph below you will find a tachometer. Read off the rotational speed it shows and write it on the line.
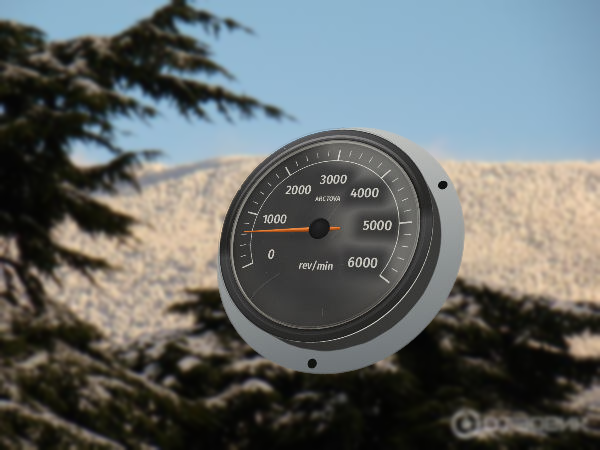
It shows 600 rpm
